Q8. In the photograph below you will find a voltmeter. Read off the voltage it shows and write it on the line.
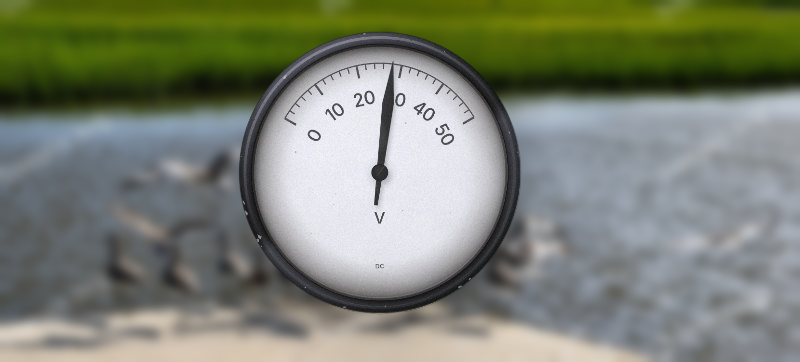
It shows 28 V
